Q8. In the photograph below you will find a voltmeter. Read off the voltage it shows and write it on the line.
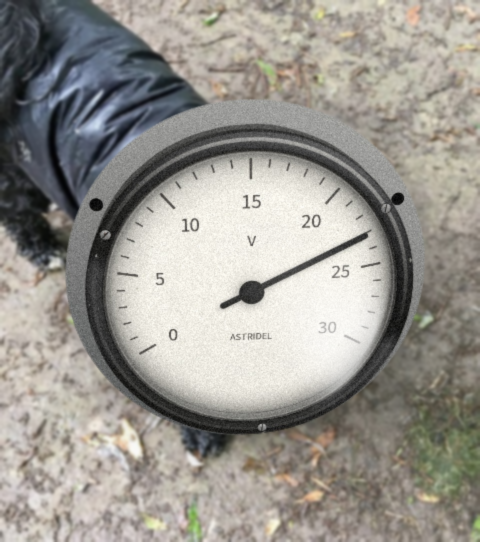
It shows 23 V
